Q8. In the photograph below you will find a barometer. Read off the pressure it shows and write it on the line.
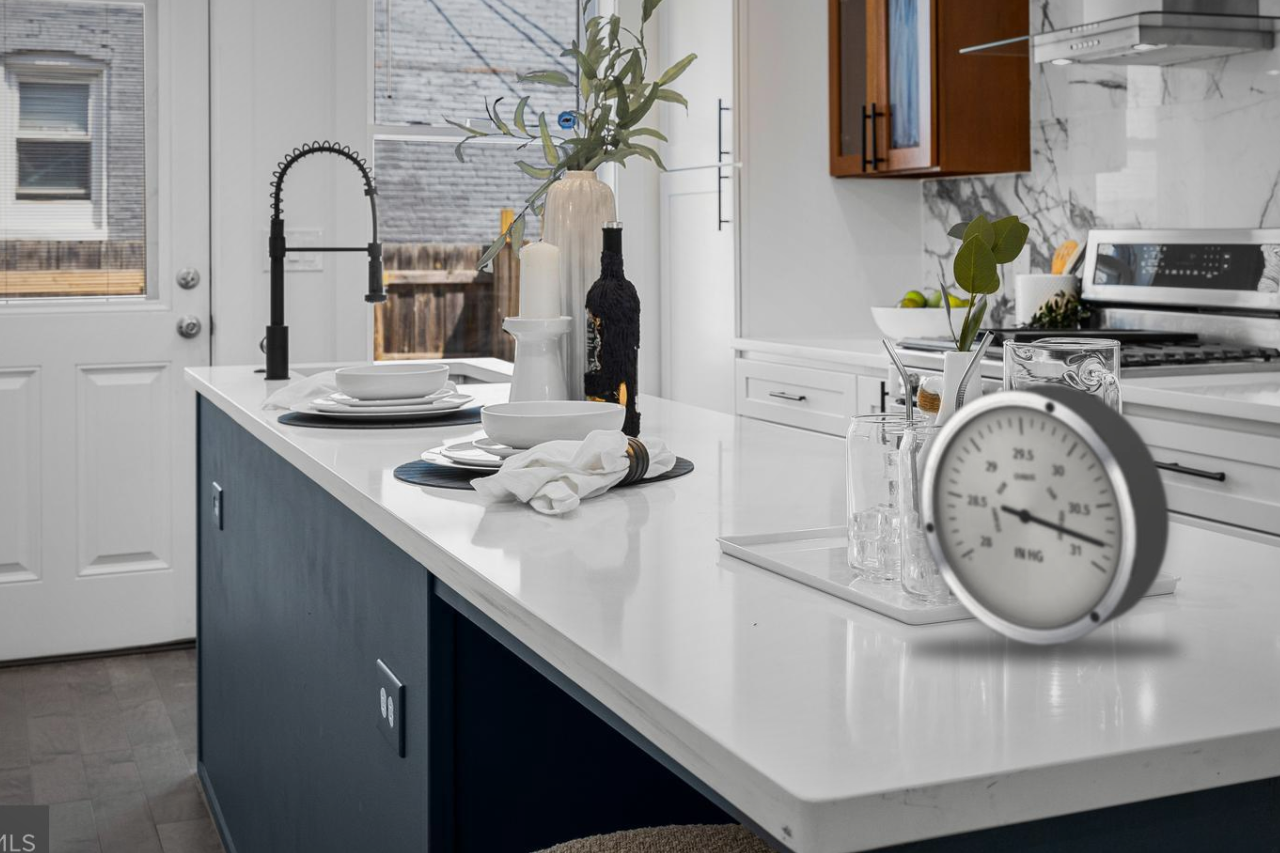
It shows 30.8 inHg
